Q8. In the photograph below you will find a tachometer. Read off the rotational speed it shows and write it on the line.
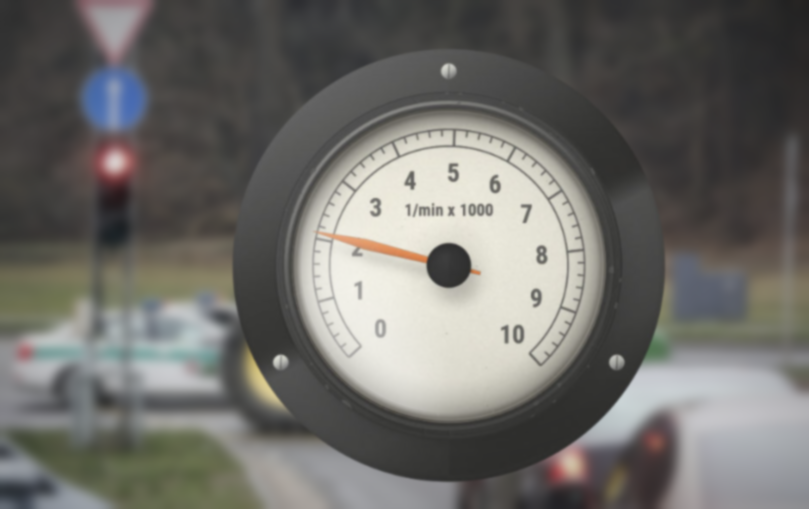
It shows 2100 rpm
